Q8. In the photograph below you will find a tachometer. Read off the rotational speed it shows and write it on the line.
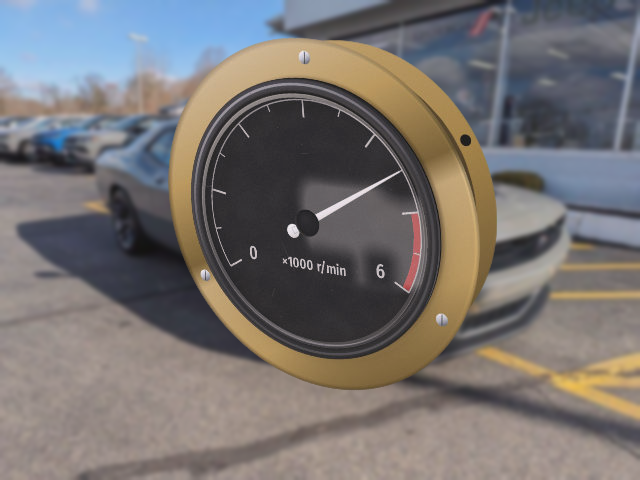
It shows 4500 rpm
